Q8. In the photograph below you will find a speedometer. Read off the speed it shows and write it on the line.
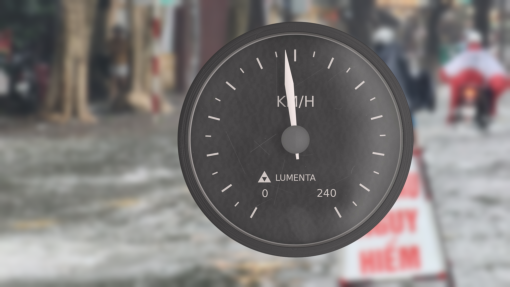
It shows 115 km/h
